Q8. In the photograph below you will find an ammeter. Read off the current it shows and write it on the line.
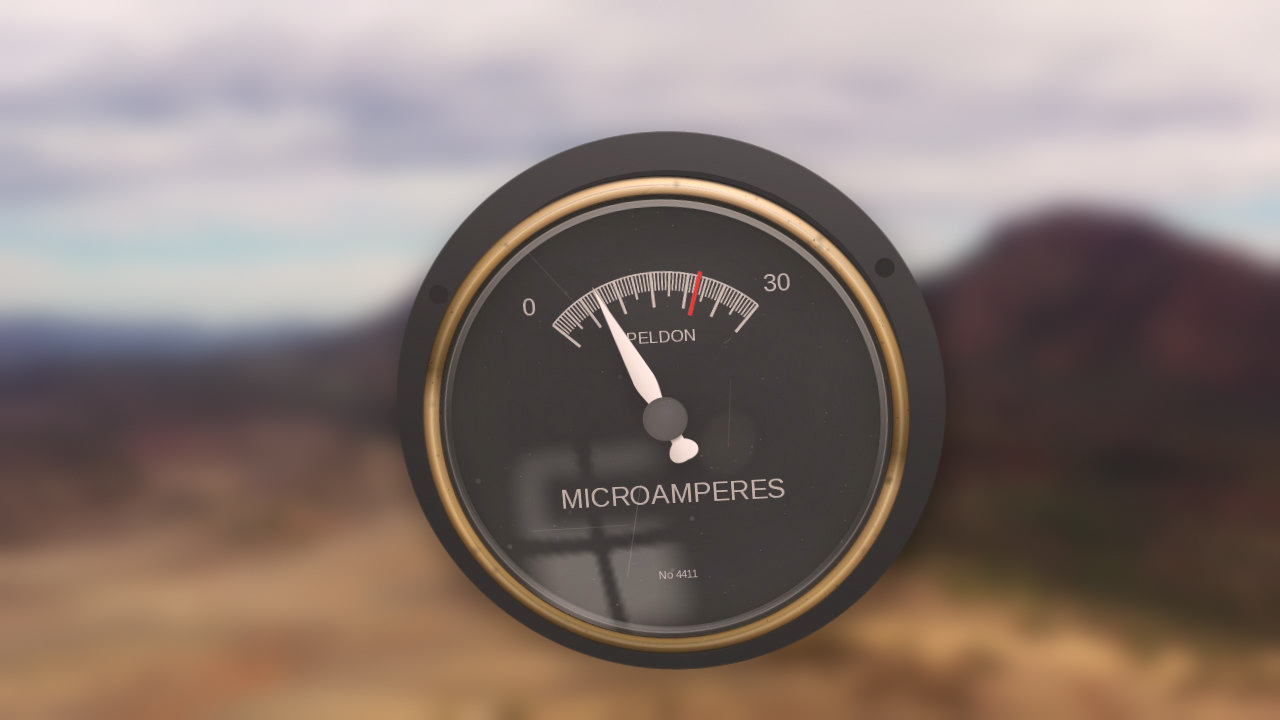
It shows 7.5 µA
